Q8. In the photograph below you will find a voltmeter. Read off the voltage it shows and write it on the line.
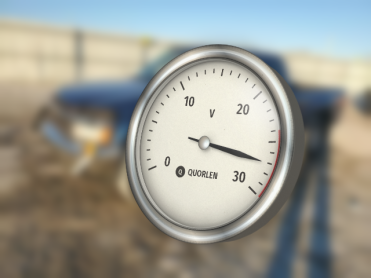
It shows 27 V
